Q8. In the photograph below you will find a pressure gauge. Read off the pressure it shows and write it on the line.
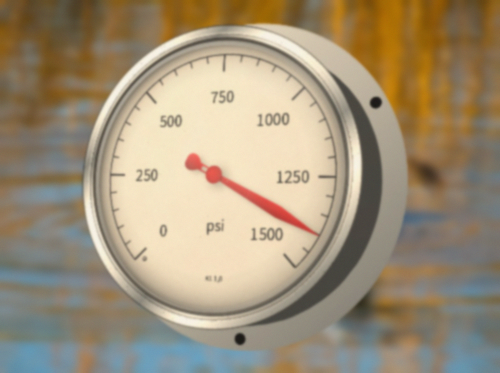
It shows 1400 psi
